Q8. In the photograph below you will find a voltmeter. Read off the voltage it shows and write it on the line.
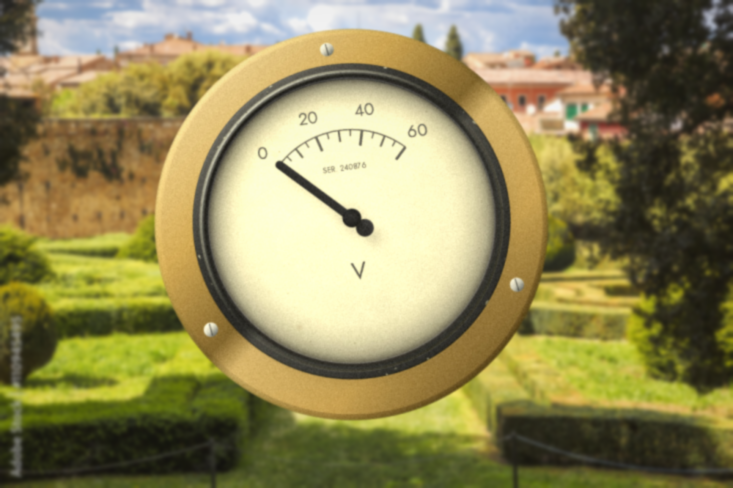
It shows 0 V
